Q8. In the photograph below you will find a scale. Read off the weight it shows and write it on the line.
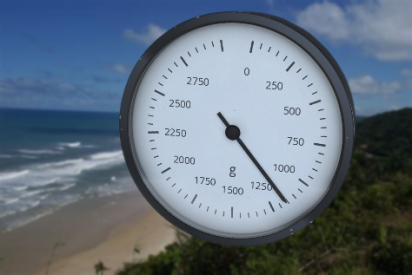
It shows 1150 g
